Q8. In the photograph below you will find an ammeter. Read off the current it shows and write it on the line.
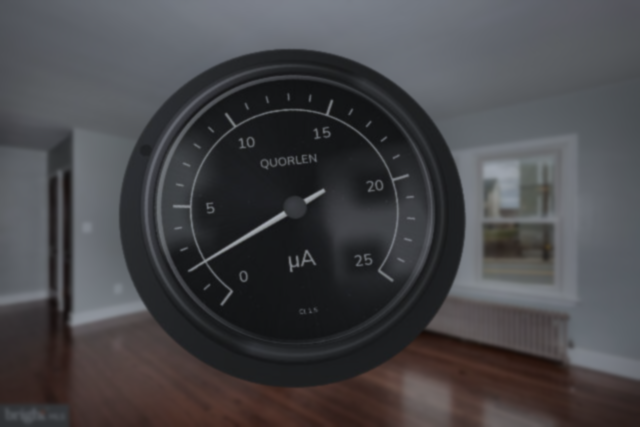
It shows 2 µA
